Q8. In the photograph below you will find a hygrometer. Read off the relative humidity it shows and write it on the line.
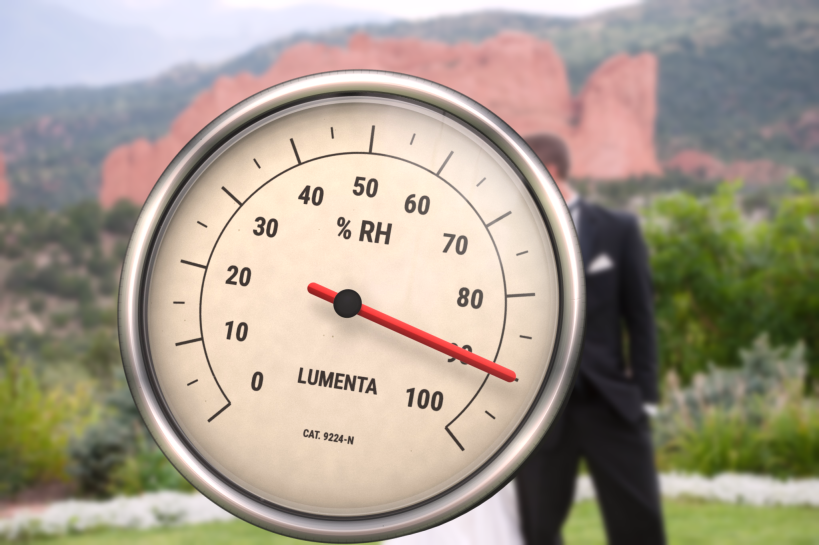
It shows 90 %
